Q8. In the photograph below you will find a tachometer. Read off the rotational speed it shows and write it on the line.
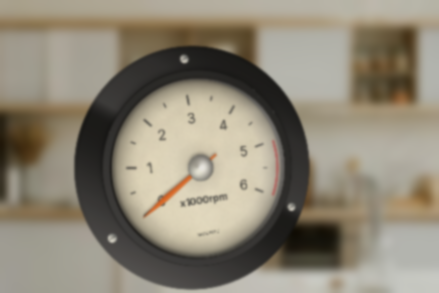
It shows 0 rpm
